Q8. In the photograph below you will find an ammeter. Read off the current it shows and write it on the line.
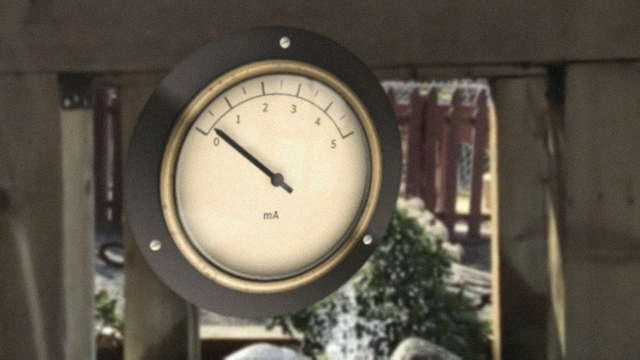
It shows 0.25 mA
